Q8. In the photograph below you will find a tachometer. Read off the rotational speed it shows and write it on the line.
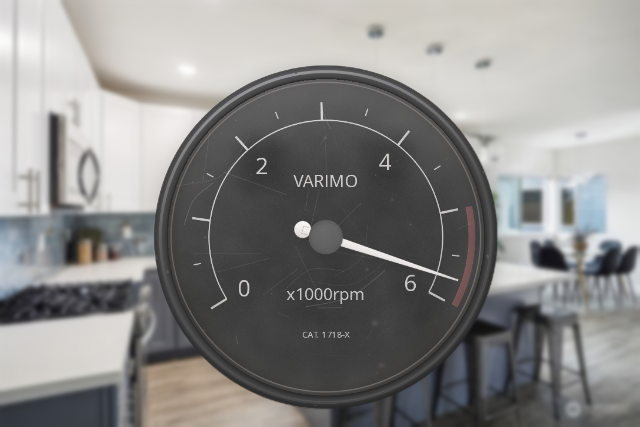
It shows 5750 rpm
